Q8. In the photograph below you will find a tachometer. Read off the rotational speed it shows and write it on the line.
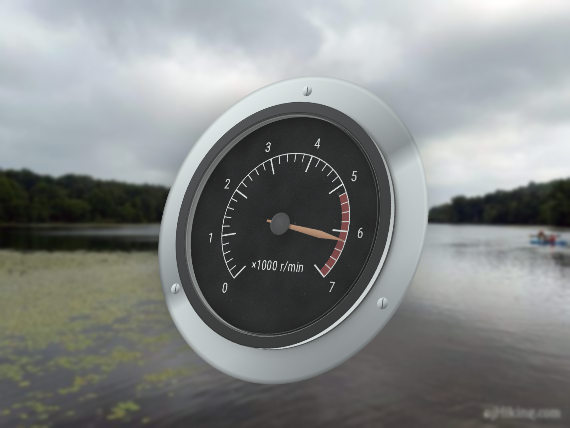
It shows 6200 rpm
